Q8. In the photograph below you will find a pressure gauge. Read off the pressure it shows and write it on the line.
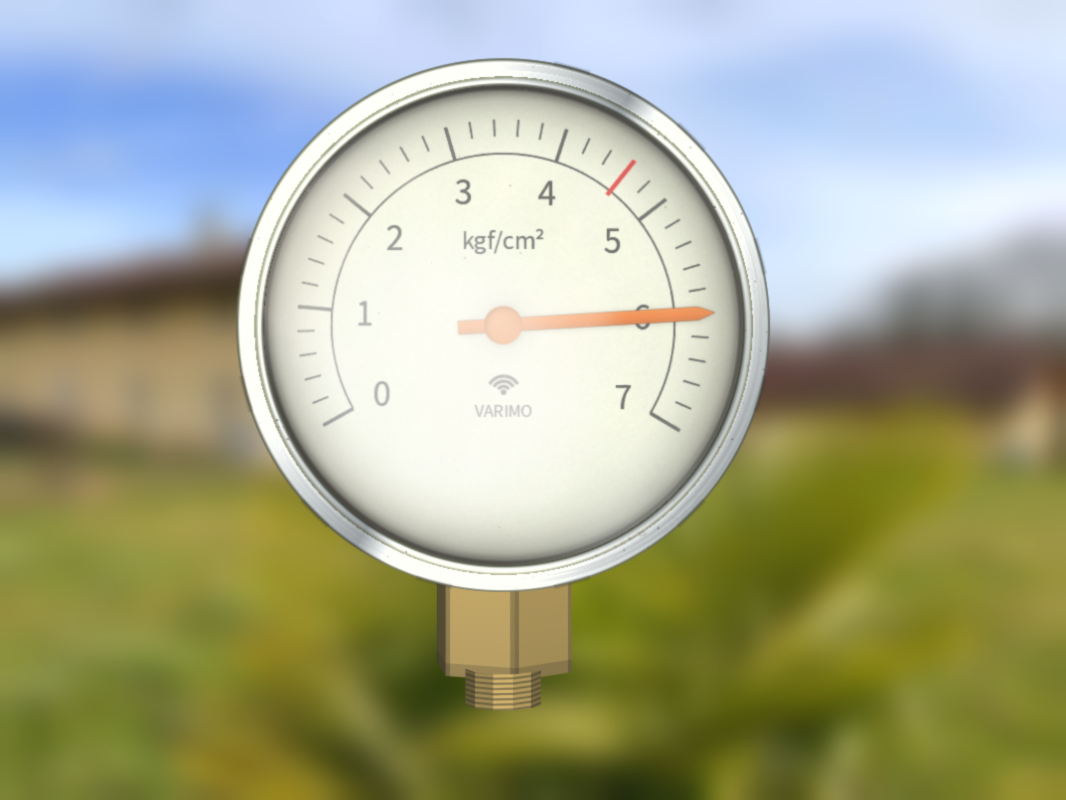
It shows 6 kg/cm²
